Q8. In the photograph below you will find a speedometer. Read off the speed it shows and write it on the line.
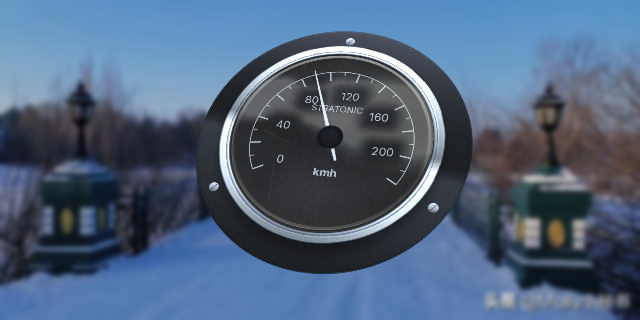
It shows 90 km/h
